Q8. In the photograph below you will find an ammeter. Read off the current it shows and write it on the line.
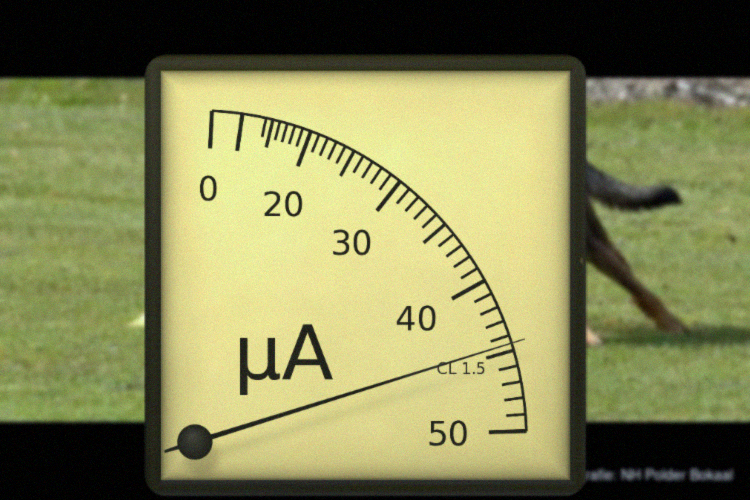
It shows 44.5 µA
